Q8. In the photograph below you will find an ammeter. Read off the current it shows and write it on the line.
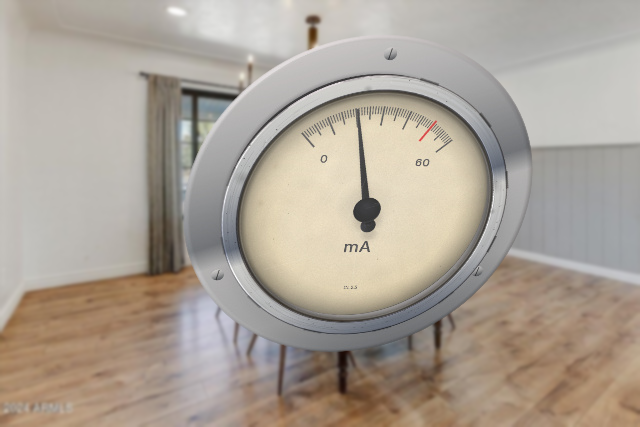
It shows 20 mA
